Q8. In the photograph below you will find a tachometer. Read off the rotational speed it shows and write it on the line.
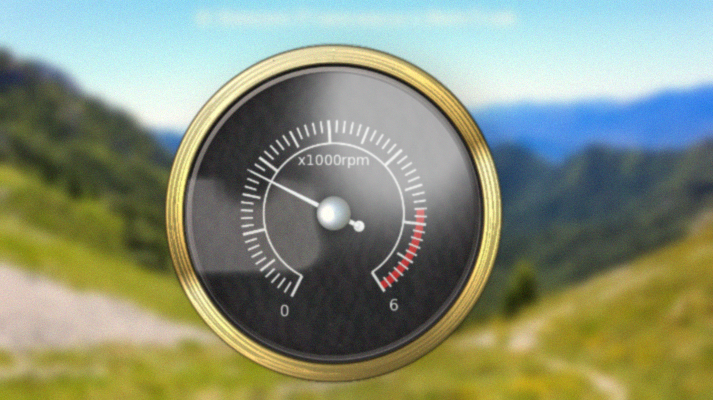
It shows 1800 rpm
